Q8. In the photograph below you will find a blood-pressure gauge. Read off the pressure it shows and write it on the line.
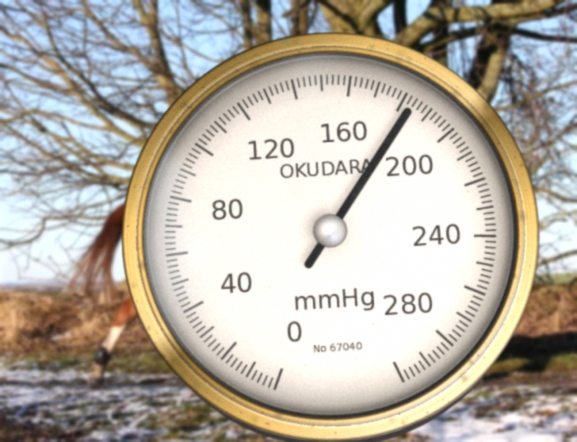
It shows 184 mmHg
